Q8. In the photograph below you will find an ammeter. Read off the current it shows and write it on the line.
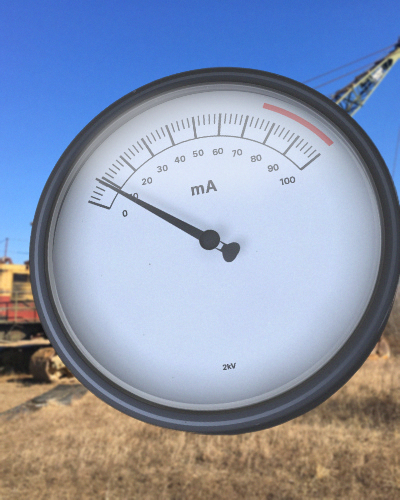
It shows 8 mA
